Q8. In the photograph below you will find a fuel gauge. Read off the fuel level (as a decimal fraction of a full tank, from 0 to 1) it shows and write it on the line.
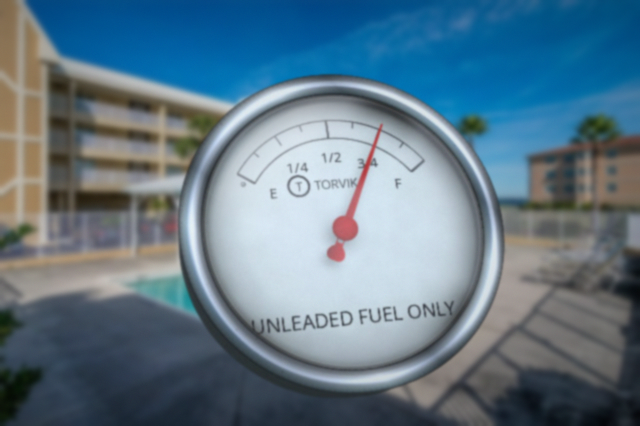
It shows 0.75
